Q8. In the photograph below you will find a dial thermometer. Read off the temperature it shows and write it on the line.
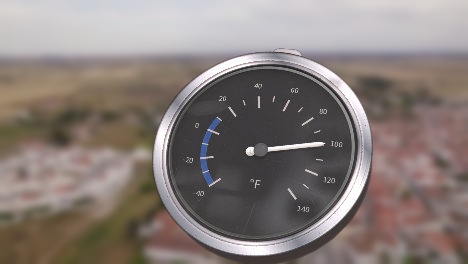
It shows 100 °F
